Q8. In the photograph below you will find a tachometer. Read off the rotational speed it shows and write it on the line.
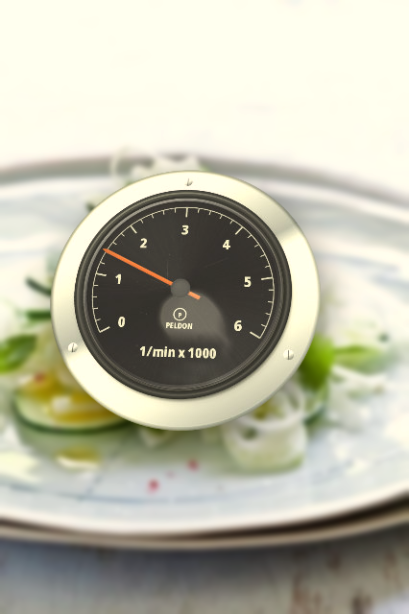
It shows 1400 rpm
